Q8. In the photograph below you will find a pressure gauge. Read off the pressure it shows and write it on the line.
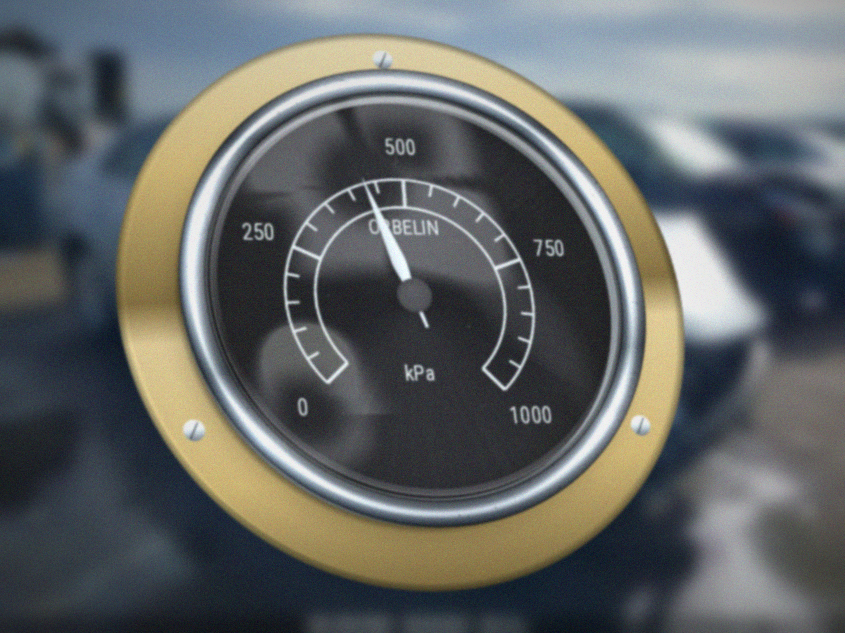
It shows 425 kPa
